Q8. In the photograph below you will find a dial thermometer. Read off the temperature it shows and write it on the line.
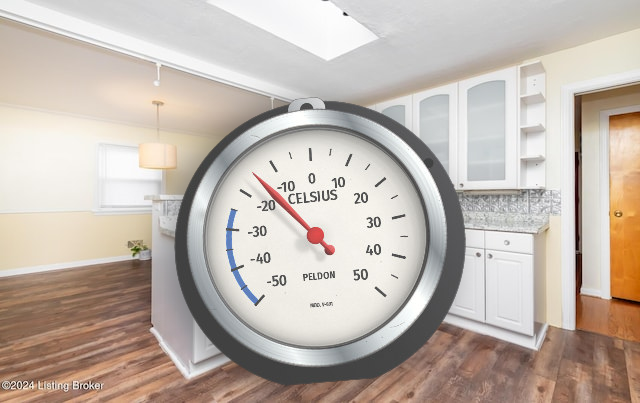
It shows -15 °C
